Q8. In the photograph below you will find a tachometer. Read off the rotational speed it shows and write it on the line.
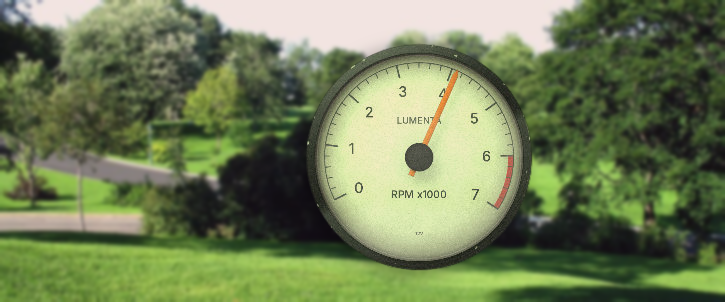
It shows 4100 rpm
